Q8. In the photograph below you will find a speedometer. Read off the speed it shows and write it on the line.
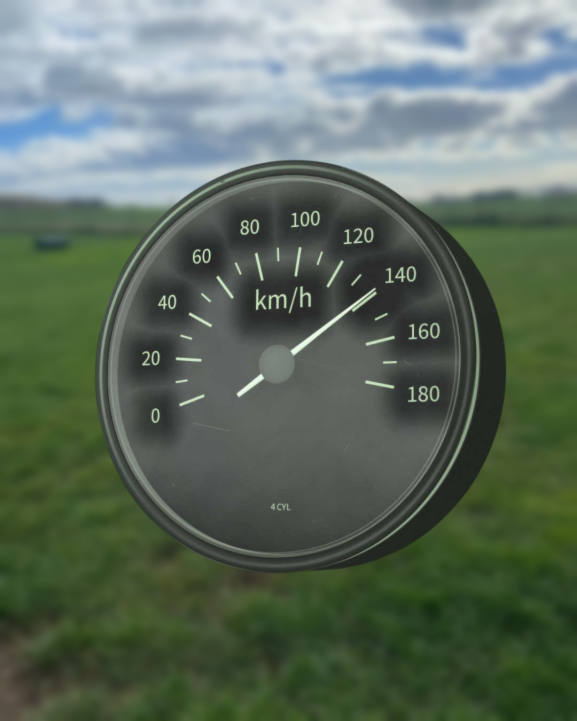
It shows 140 km/h
